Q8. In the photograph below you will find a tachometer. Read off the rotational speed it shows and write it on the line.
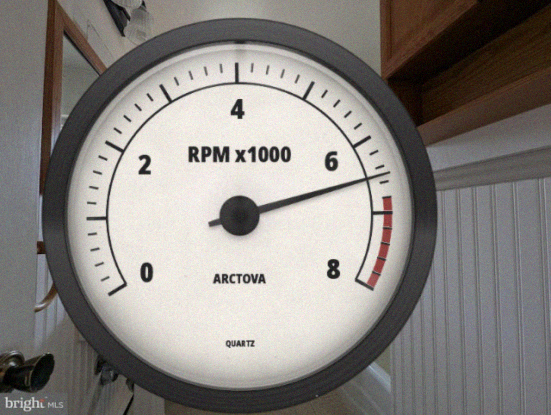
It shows 6500 rpm
